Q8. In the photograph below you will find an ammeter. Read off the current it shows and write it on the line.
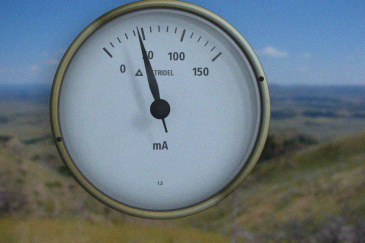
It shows 45 mA
